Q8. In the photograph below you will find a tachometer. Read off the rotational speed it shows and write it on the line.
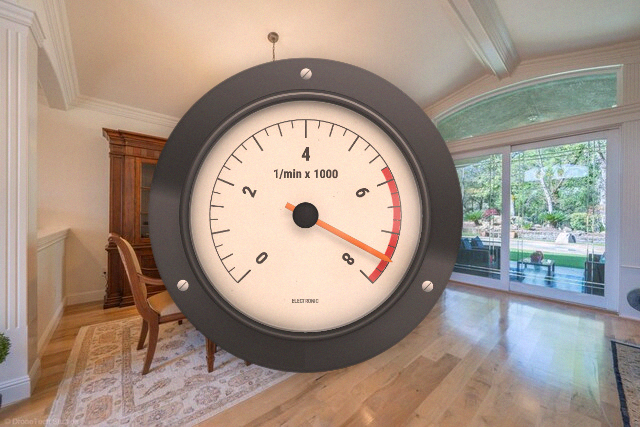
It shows 7500 rpm
